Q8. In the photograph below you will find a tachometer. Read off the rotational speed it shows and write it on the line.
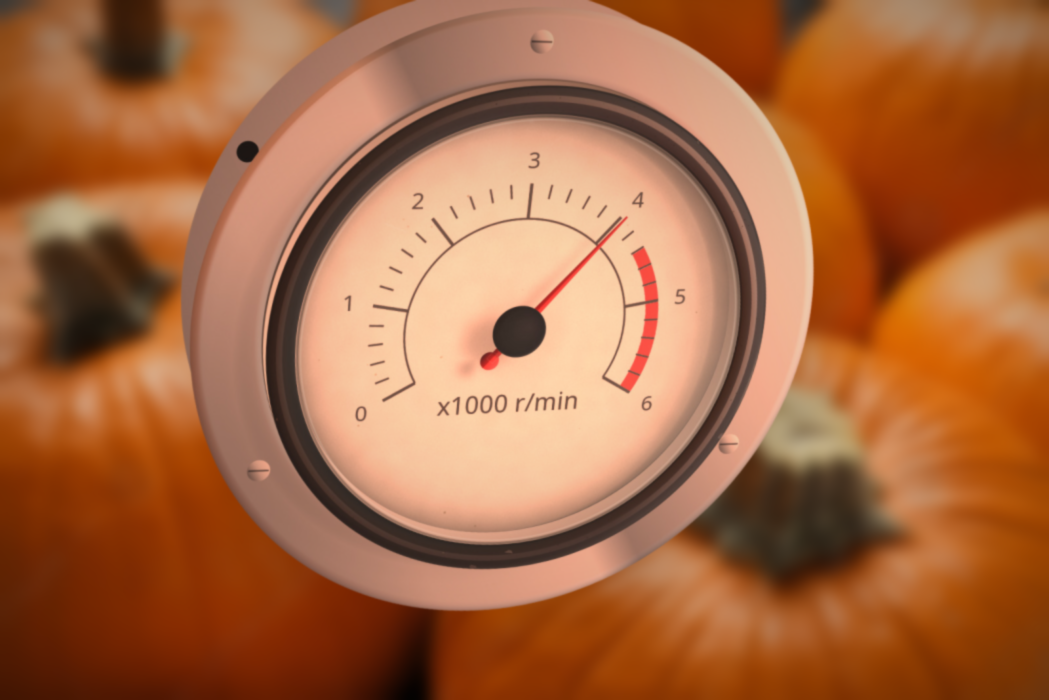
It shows 4000 rpm
